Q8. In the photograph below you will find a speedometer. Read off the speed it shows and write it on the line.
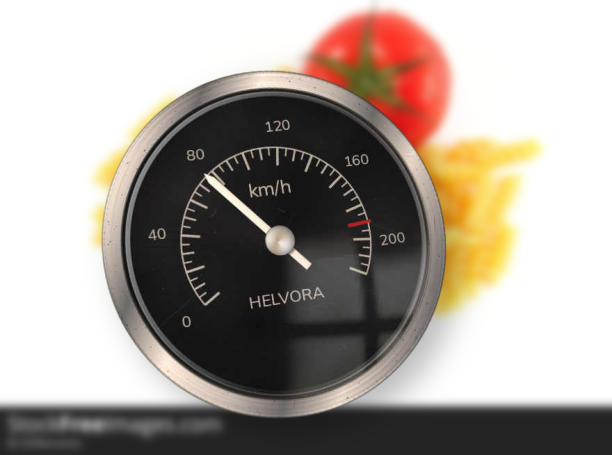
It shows 75 km/h
